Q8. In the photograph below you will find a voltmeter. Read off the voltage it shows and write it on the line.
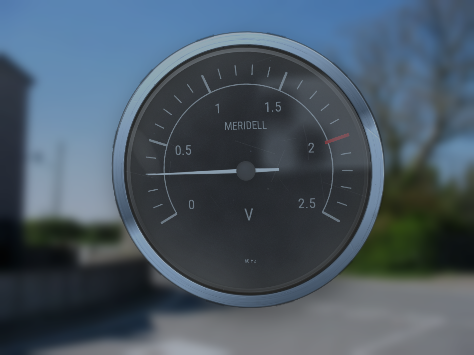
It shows 0.3 V
